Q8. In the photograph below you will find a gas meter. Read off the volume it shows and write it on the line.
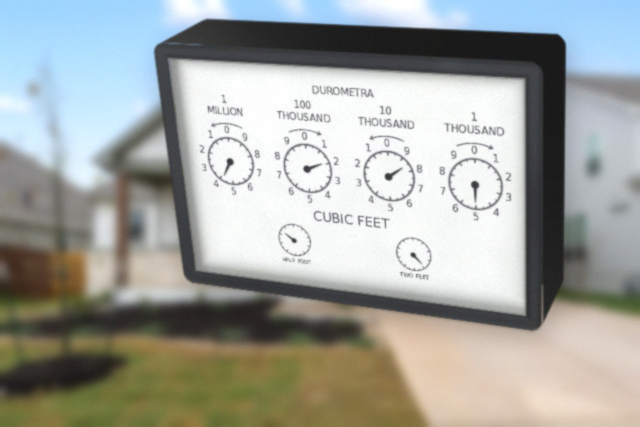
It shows 418500 ft³
